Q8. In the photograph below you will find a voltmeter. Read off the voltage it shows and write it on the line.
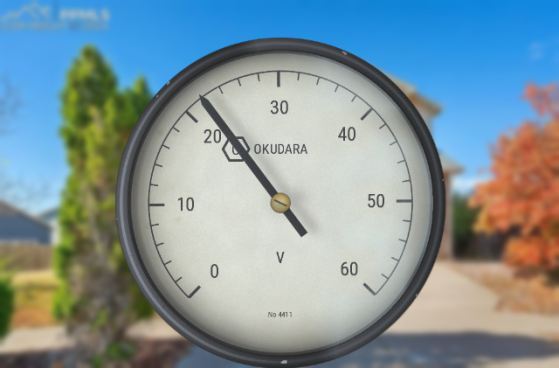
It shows 22 V
